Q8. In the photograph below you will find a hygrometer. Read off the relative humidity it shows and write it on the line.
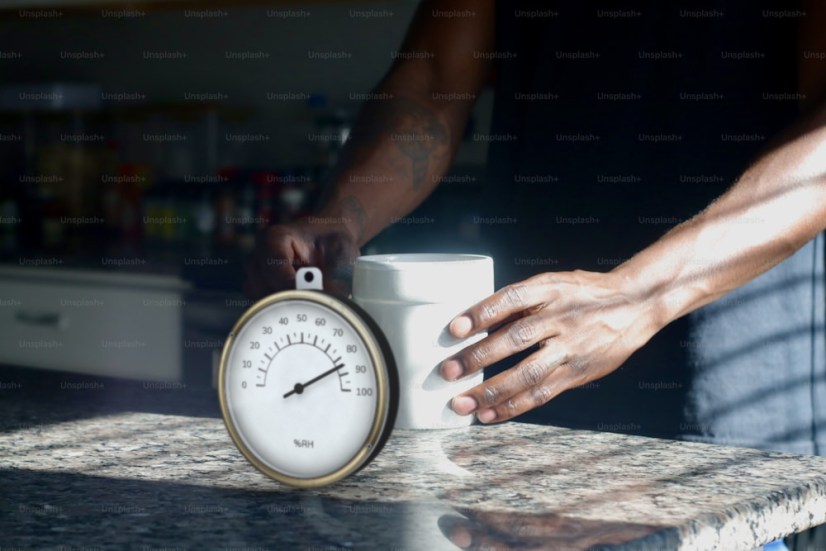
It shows 85 %
